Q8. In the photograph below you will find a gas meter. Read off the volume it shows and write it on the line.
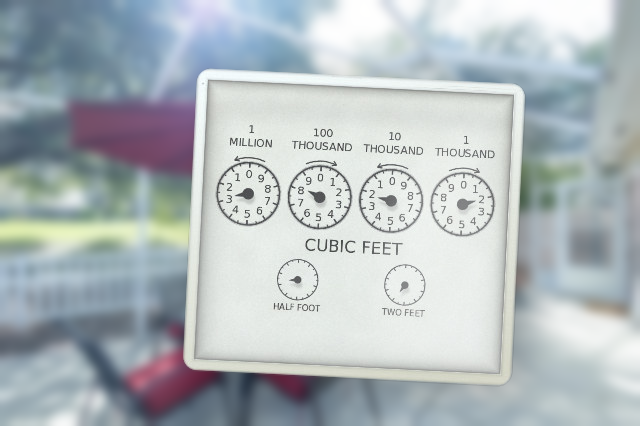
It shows 282200 ft³
